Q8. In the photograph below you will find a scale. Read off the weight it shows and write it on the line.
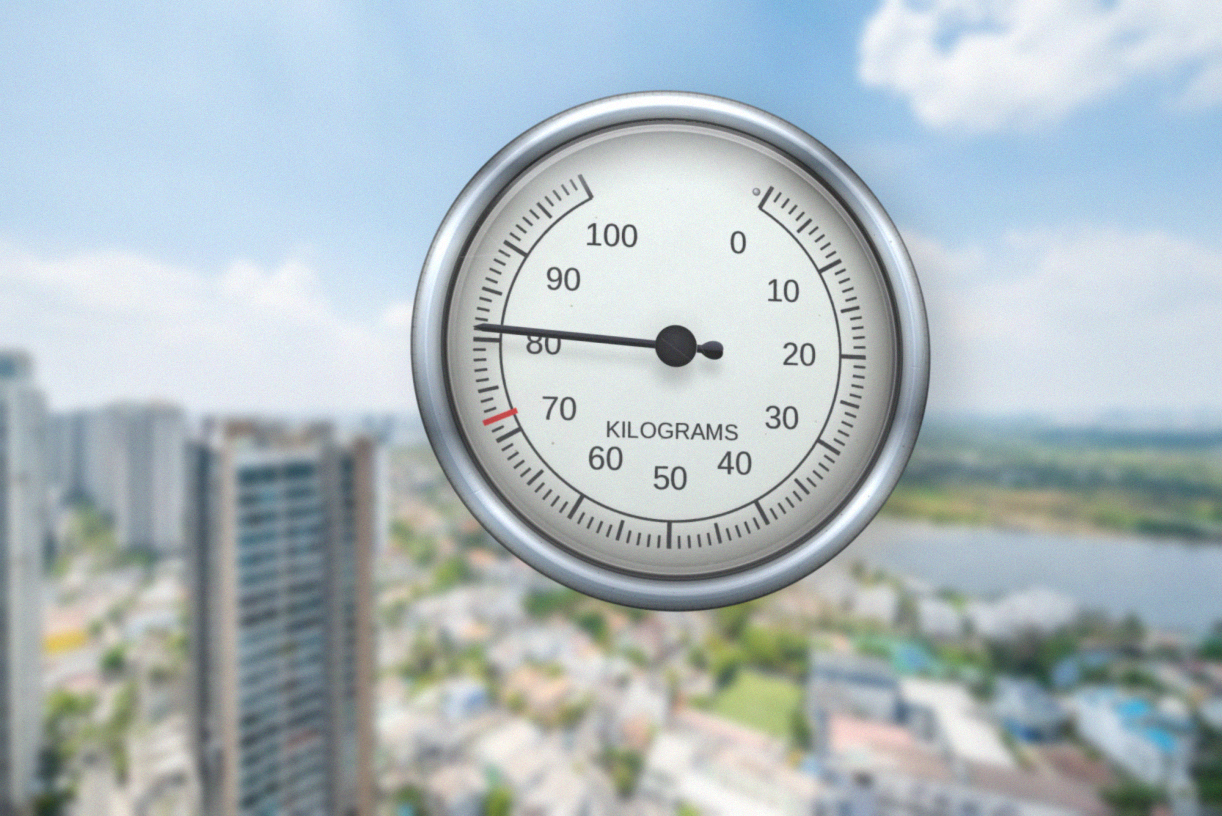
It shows 81 kg
